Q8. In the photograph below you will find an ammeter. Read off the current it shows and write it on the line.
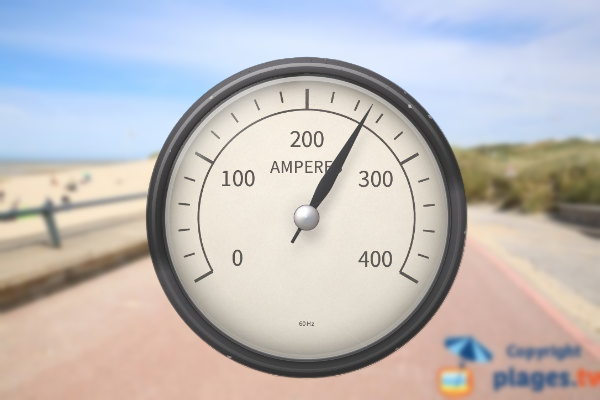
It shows 250 A
